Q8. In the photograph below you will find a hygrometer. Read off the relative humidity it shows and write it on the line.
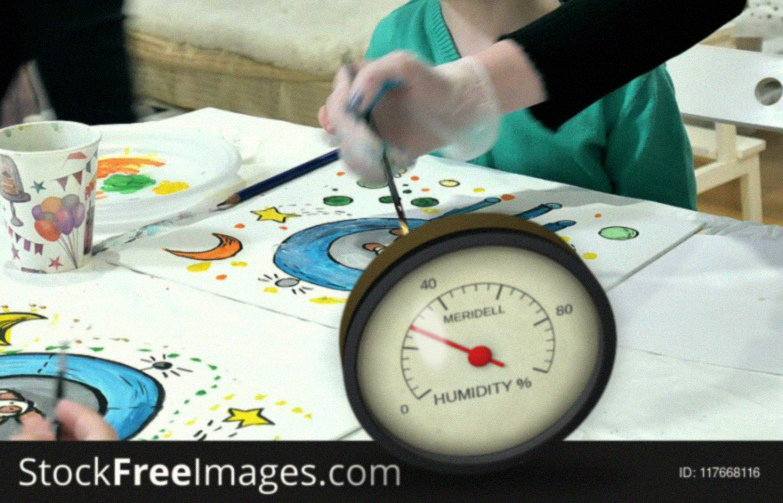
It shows 28 %
